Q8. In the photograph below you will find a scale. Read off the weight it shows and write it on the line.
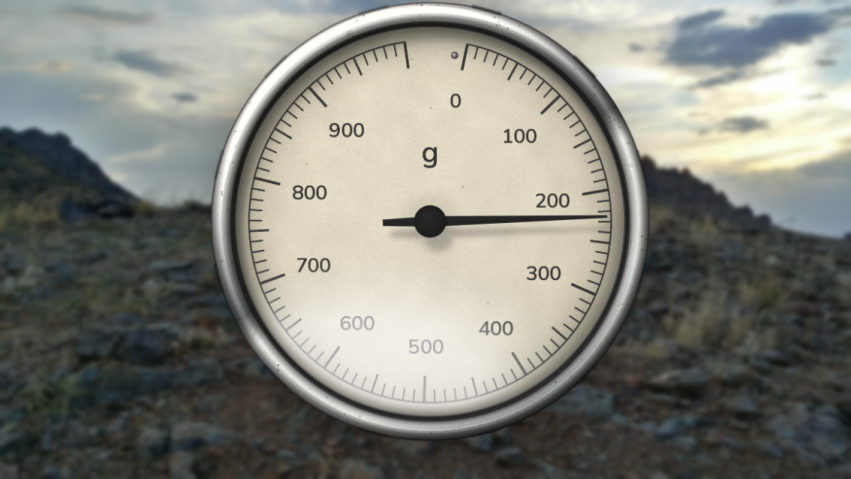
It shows 225 g
